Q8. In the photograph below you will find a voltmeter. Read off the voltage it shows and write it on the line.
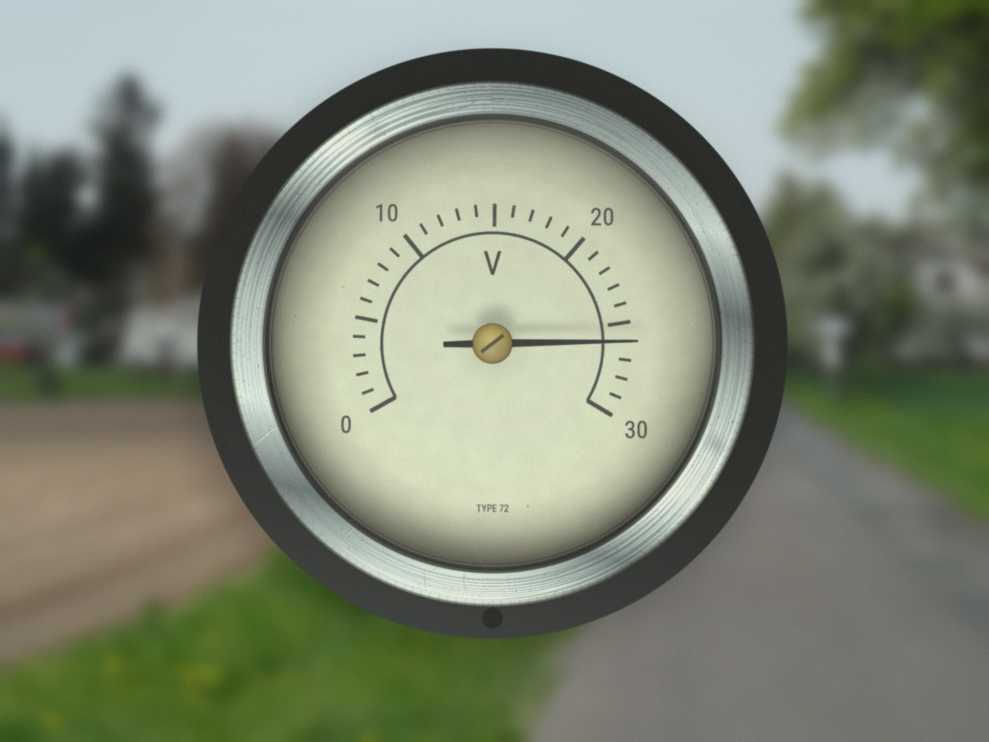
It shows 26 V
